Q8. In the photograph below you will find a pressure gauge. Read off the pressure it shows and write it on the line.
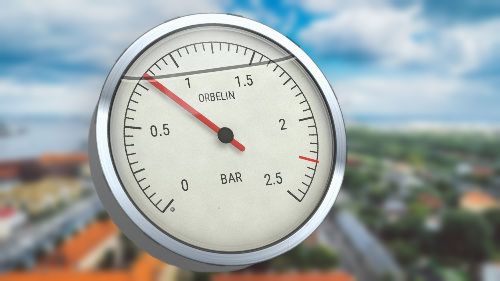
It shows 0.8 bar
